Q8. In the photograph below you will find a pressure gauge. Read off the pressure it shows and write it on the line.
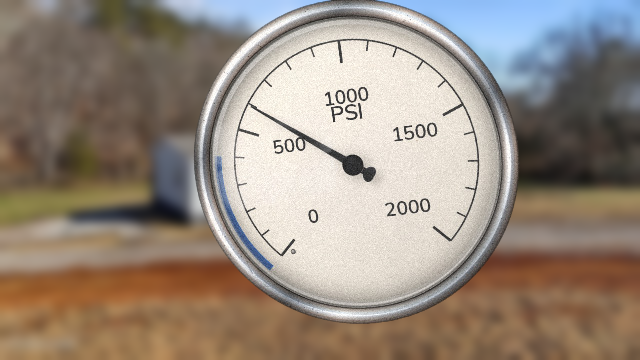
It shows 600 psi
